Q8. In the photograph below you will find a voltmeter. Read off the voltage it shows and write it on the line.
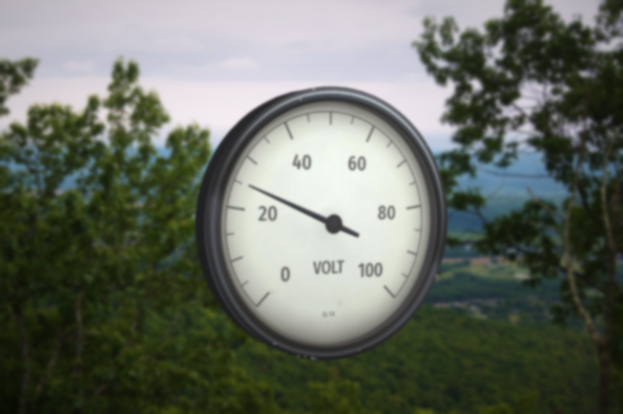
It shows 25 V
